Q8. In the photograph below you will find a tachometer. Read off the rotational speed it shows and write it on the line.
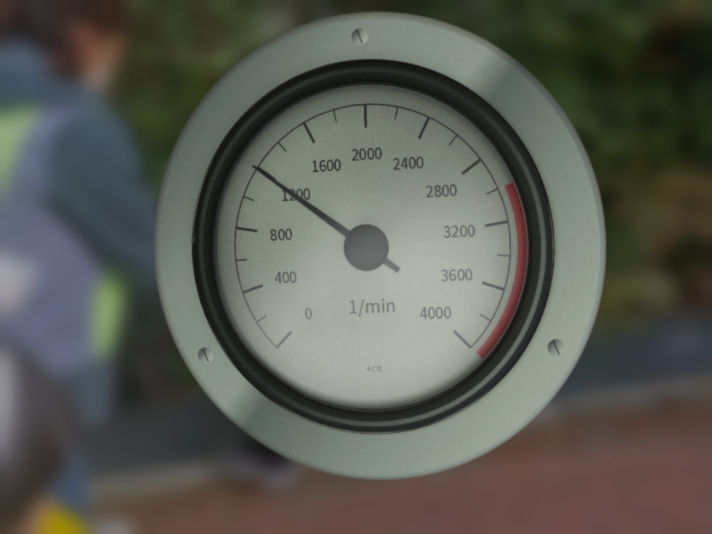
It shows 1200 rpm
